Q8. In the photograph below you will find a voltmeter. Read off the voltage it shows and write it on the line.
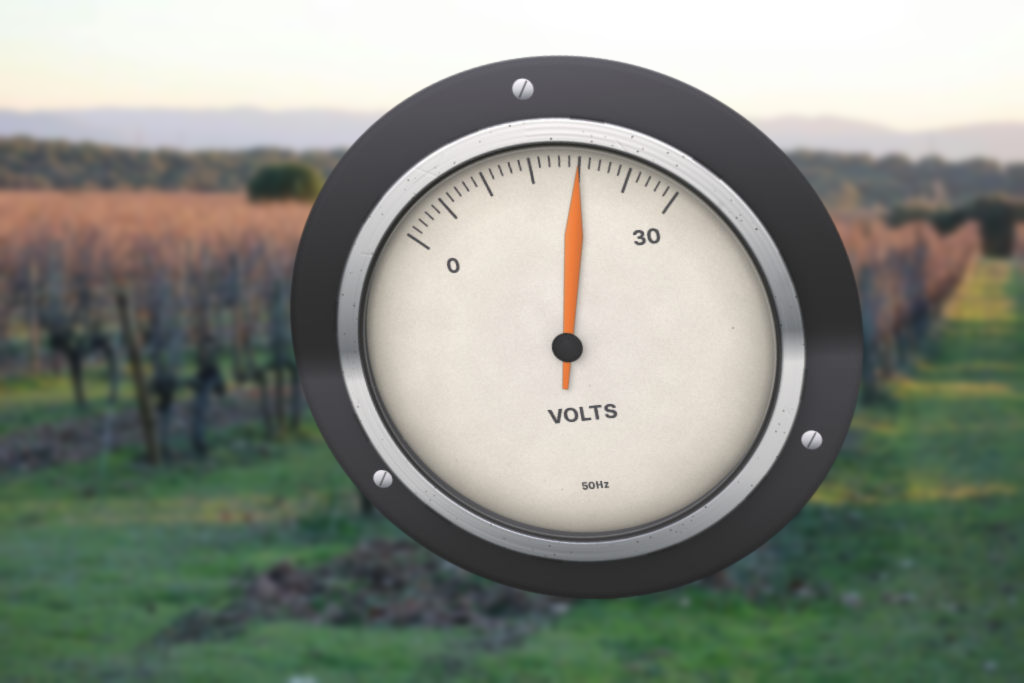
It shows 20 V
